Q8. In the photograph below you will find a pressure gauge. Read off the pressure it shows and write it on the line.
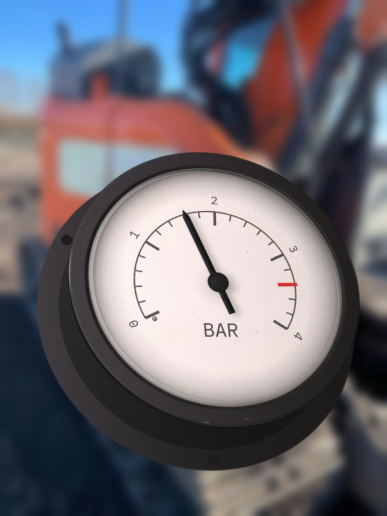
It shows 1.6 bar
